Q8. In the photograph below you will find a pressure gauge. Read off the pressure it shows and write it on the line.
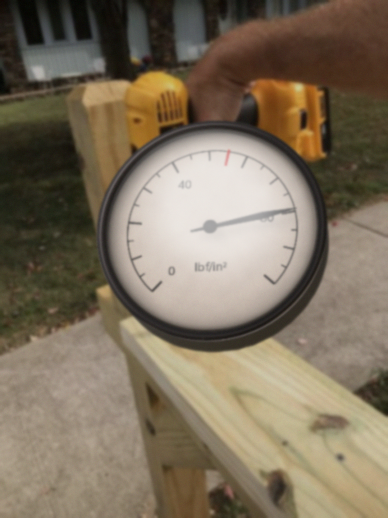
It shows 80 psi
